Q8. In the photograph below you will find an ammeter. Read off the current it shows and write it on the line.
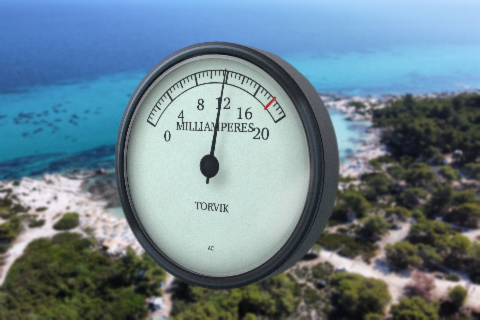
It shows 12 mA
